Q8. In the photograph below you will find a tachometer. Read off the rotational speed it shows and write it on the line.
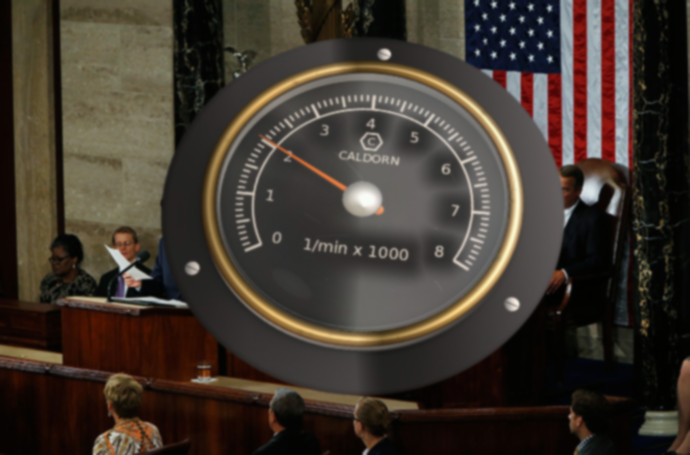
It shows 2000 rpm
